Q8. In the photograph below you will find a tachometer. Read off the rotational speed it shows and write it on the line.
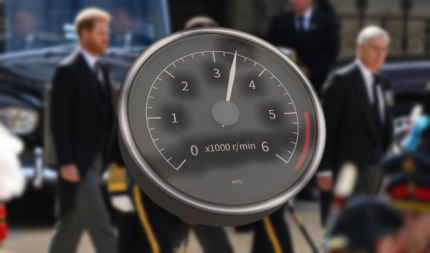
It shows 3400 rpm
